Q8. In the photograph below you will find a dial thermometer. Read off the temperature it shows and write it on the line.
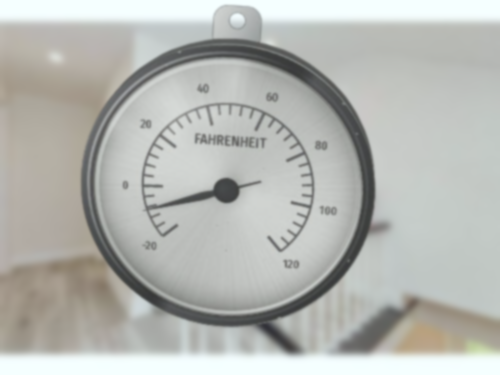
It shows -8 °F
